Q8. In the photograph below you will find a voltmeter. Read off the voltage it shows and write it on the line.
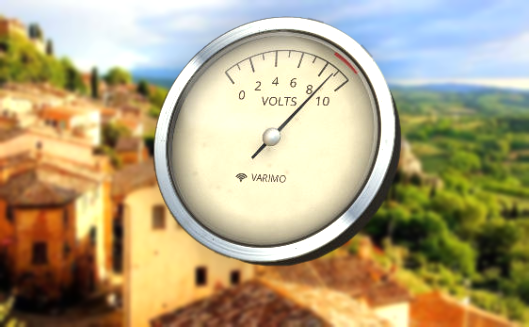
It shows 9 V
